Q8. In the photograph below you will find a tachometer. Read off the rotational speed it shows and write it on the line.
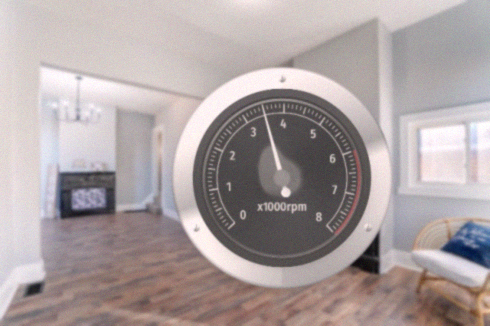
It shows 3500 rpm
